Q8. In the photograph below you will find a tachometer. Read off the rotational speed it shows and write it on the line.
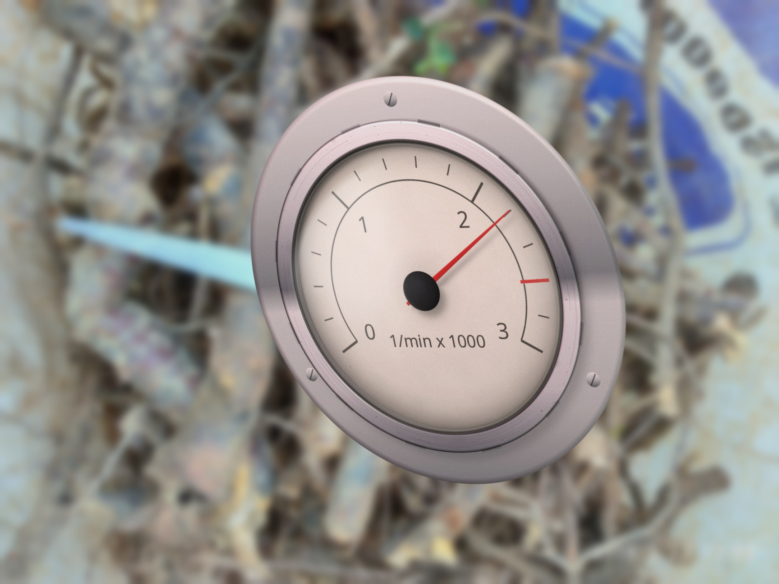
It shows 2200 rpm
